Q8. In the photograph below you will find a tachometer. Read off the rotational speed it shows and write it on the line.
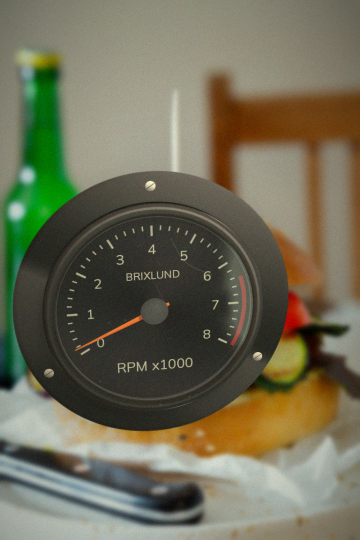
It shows 200 rpm
